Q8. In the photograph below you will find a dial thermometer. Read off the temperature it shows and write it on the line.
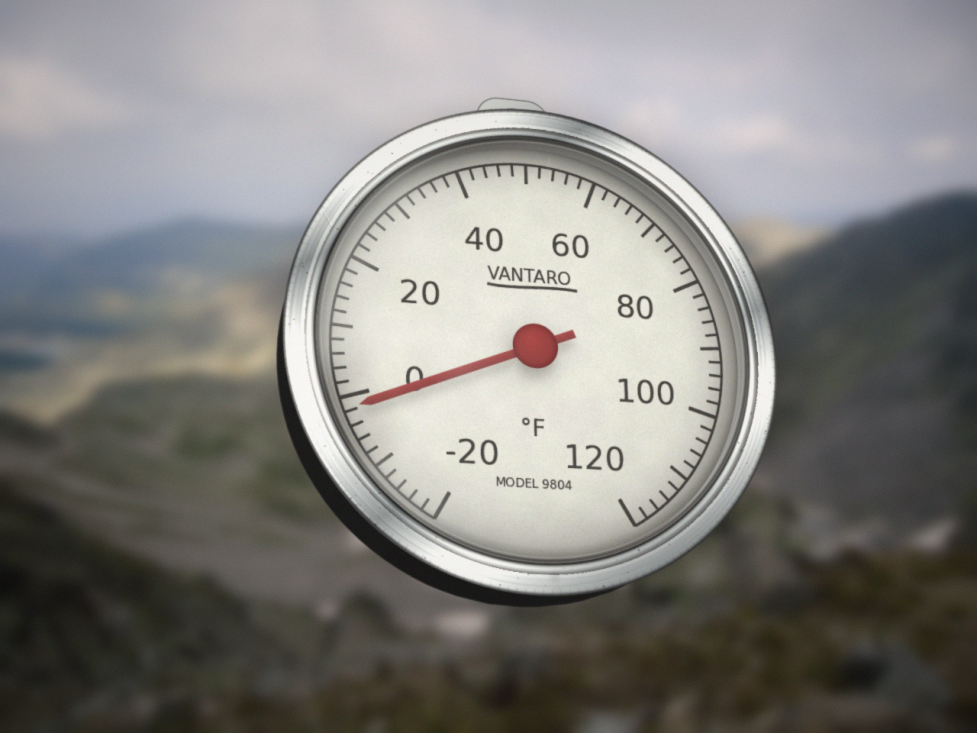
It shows -2 °F
